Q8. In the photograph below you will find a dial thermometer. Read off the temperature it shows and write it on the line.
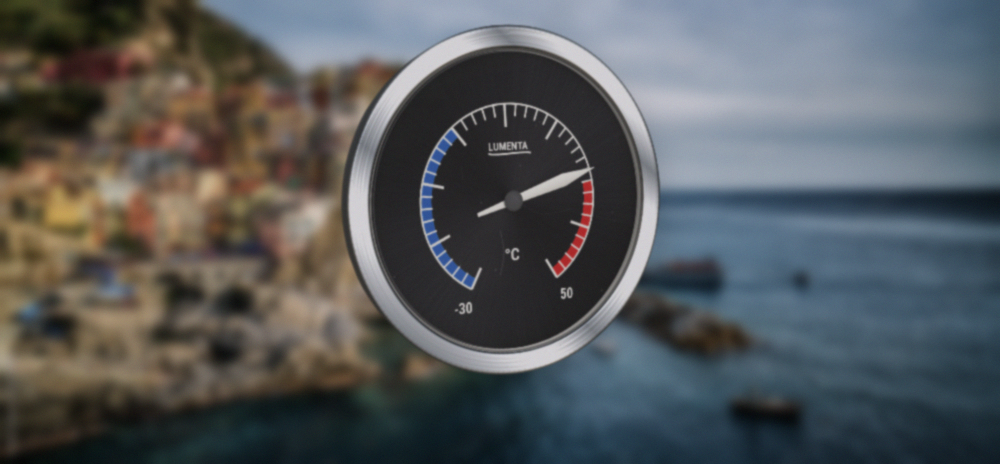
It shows 30 °C
